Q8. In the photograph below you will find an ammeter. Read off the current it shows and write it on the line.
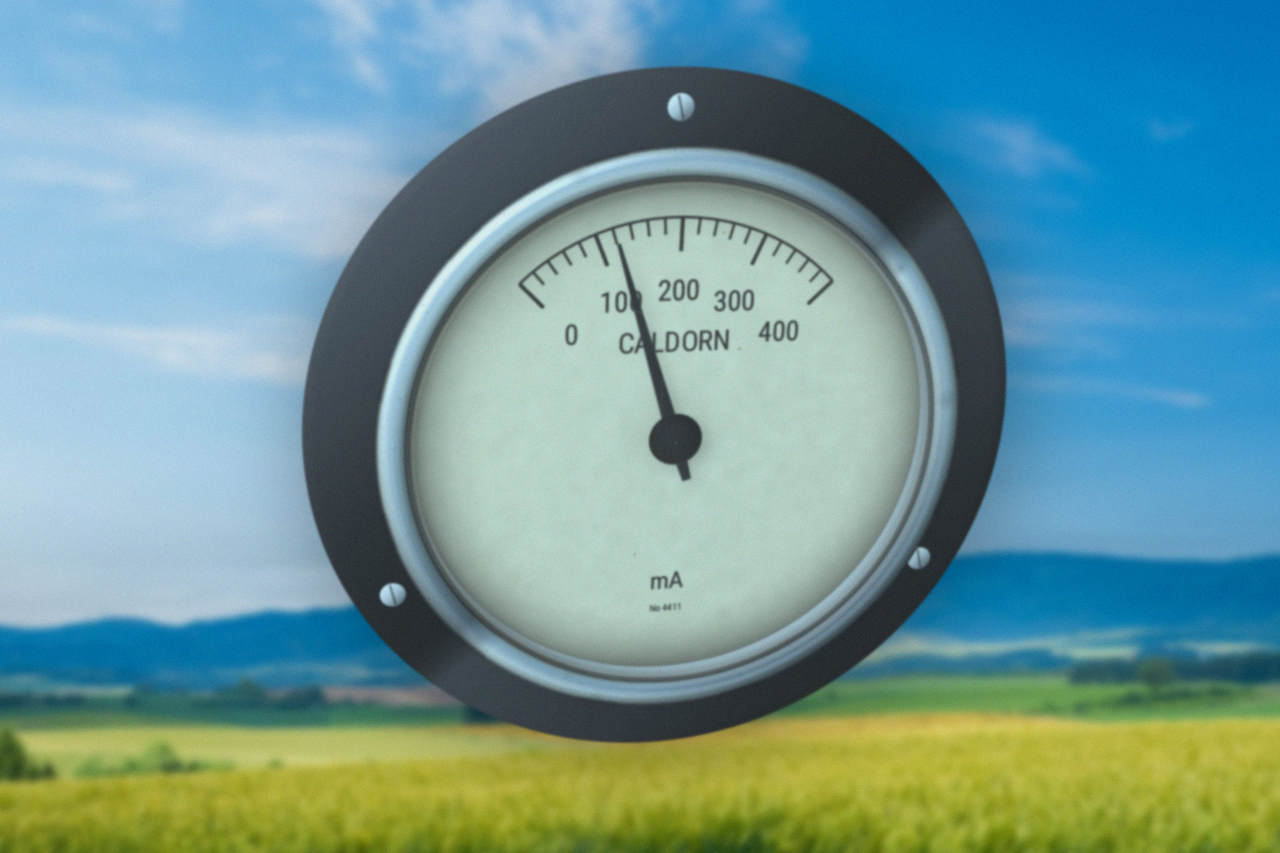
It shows 120 mA
